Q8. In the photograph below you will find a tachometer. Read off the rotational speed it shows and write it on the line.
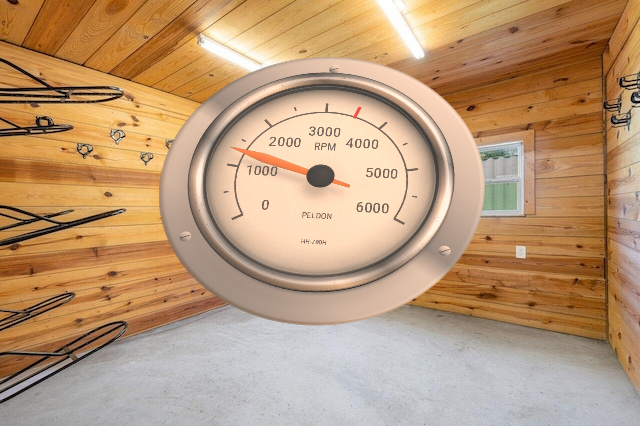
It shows 1250 rpm
